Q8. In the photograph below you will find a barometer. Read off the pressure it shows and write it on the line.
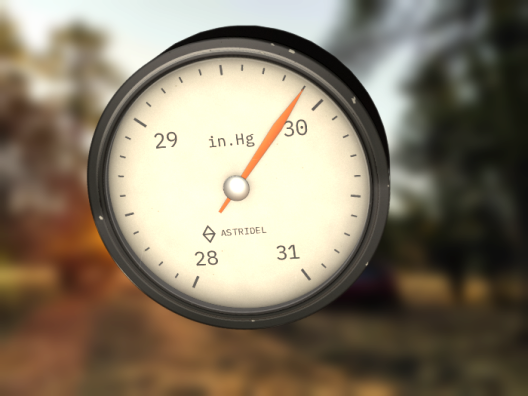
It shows 29.9 inHg
